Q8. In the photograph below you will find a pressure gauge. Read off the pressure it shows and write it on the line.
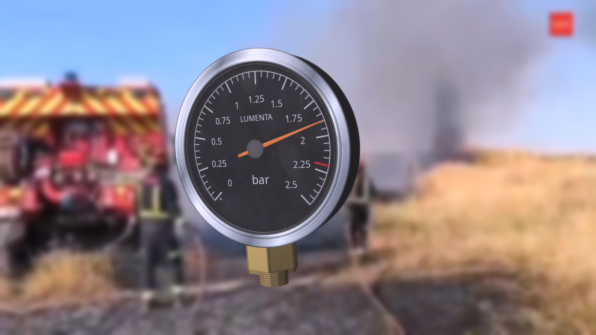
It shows 1.9 bar
